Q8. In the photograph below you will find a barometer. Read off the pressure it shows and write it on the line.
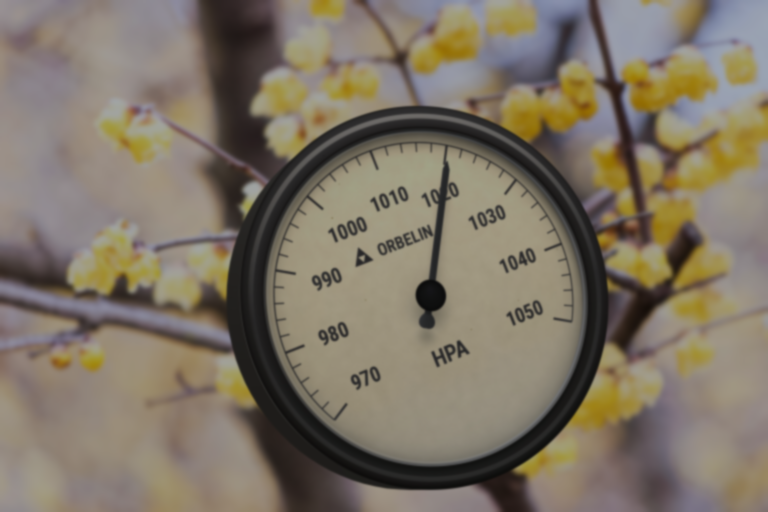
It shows 1020 hPa
